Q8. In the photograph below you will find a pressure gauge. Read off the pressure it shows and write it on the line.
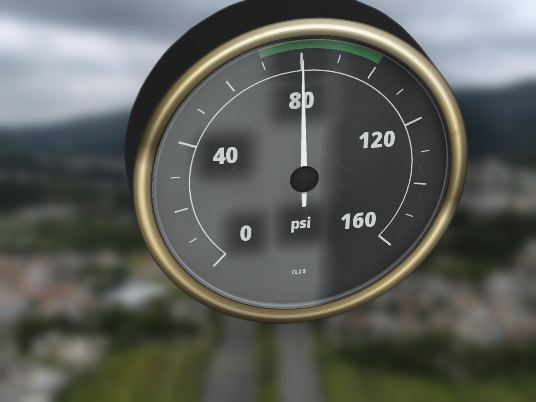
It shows 80 psi
